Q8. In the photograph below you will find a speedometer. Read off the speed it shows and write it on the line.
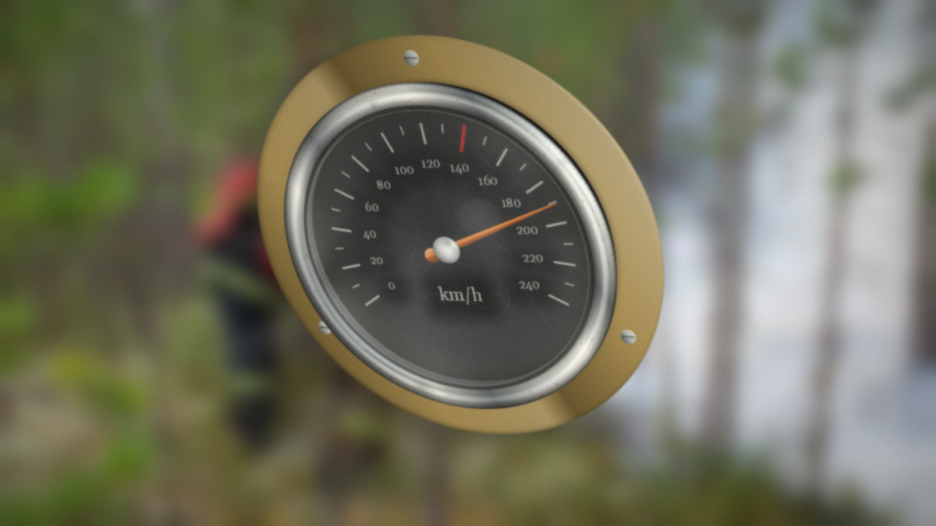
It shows 190 km/h
